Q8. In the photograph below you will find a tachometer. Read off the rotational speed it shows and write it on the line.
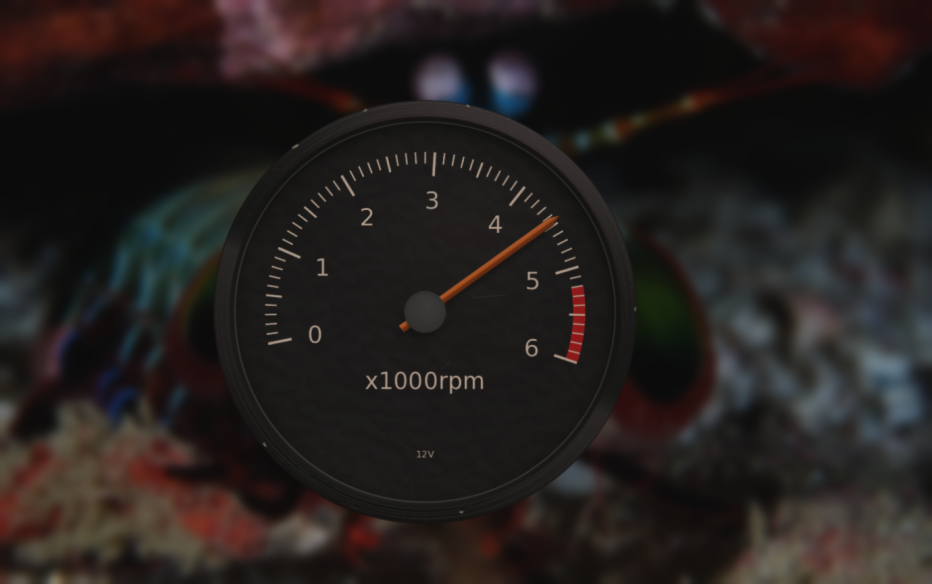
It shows 4450 rpm
